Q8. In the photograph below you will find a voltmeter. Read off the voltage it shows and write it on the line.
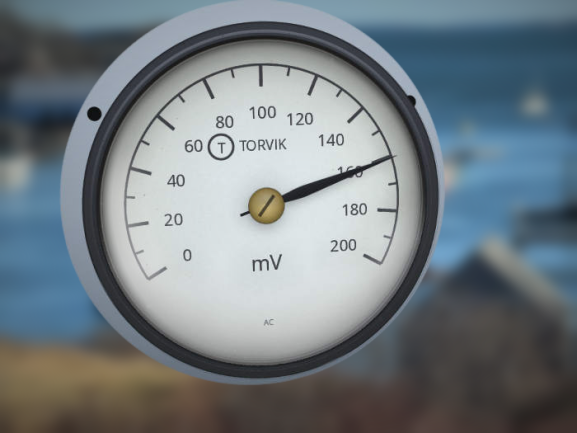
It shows 160 mV
